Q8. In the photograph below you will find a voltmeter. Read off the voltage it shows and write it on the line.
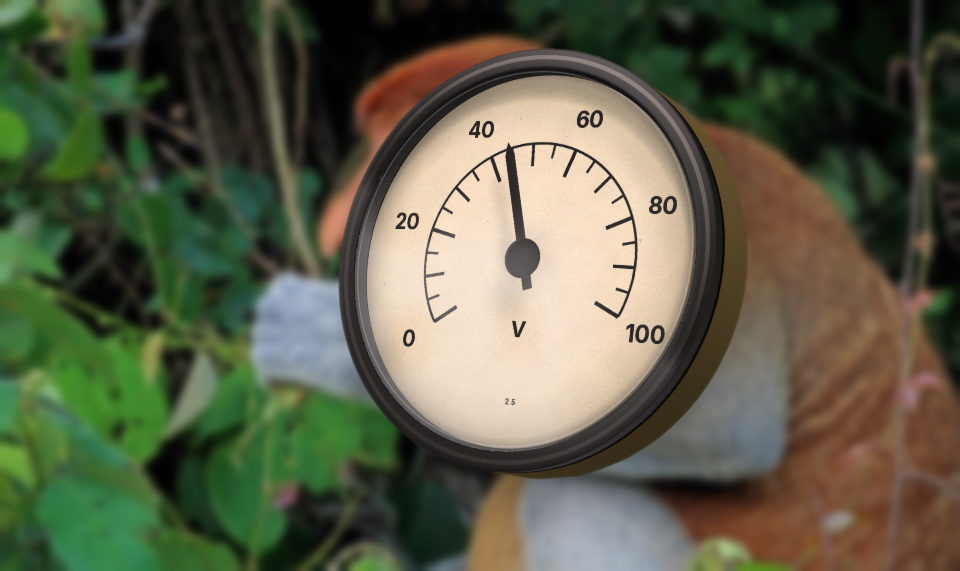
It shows 45 V
